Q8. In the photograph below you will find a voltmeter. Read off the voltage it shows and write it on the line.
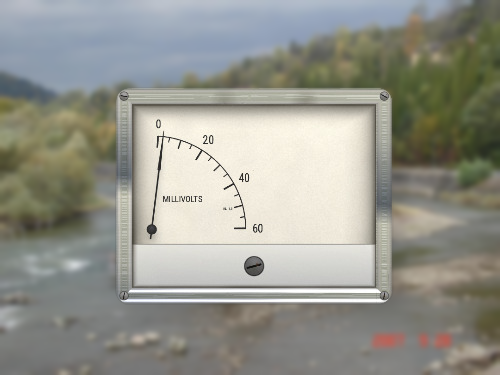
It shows 2.5 mV
